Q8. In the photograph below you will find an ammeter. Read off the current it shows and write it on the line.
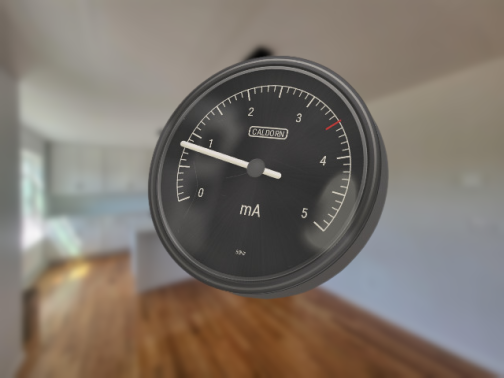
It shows 0.8 mA
